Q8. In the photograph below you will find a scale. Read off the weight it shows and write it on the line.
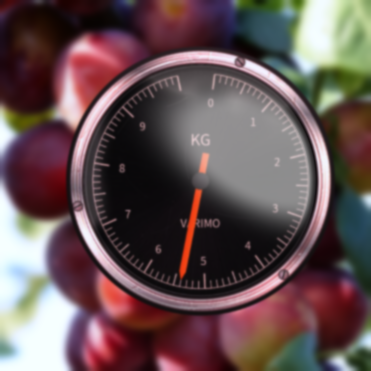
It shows 5.4 kg
